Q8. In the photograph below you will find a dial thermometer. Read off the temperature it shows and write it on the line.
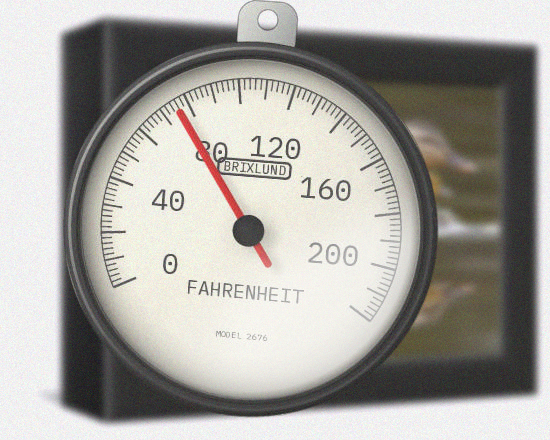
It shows 76 °F
